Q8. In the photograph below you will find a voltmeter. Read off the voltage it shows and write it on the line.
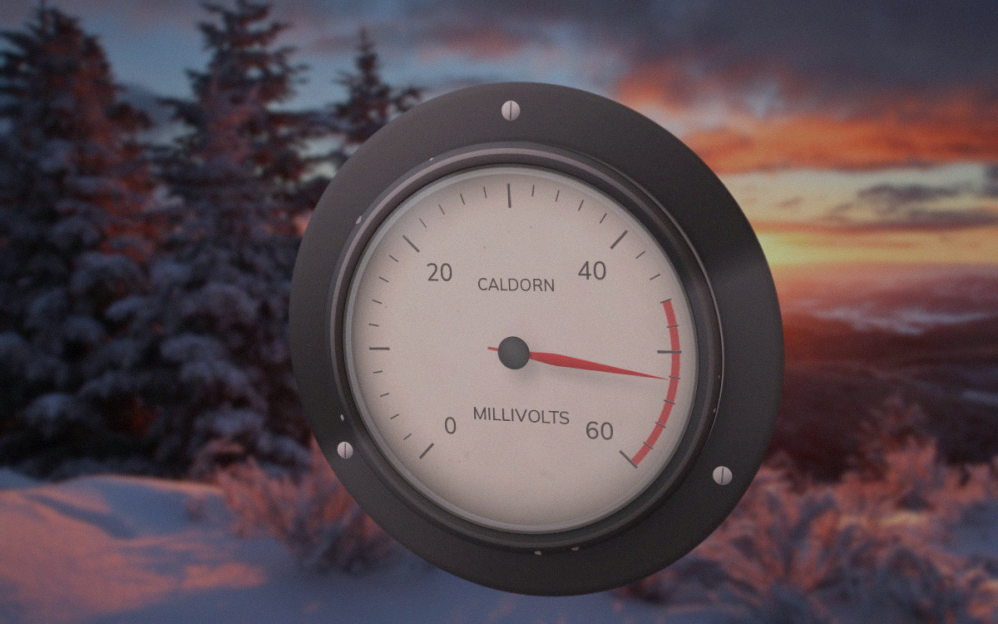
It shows 52 mV
